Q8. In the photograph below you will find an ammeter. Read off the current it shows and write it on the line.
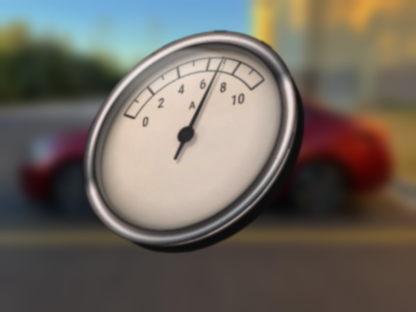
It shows 7 A
